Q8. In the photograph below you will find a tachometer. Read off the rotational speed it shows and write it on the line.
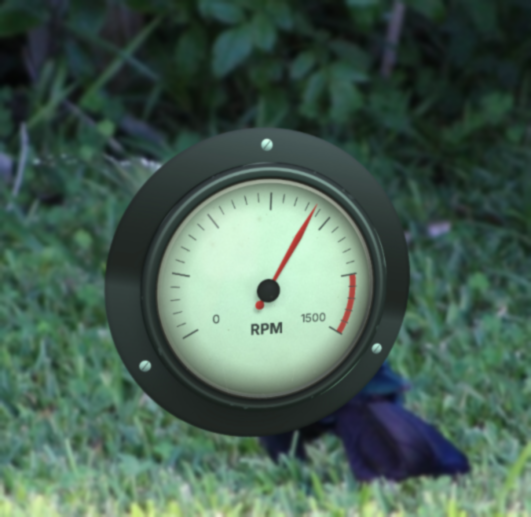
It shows 925 rpm
